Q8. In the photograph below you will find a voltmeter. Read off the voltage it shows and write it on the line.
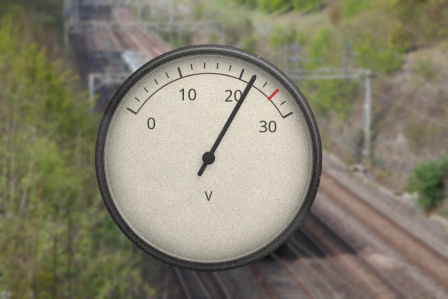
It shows 22 V
